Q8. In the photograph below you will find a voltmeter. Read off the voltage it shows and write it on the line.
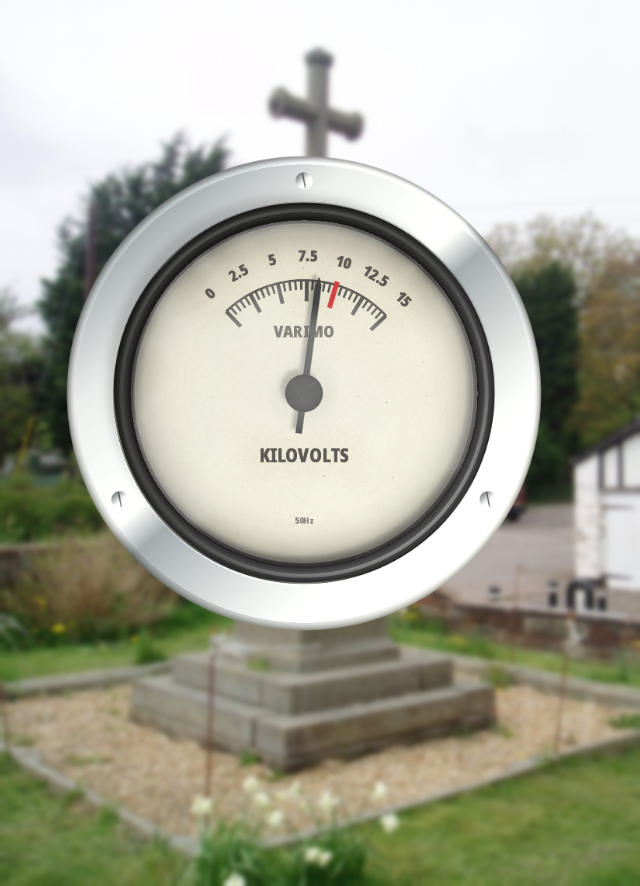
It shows 8.5 kV
